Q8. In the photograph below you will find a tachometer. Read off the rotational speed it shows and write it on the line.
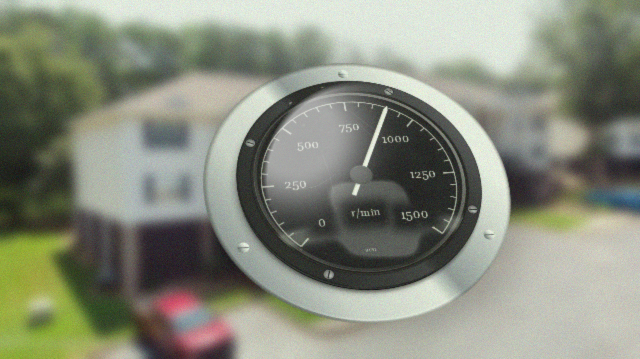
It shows 900 rpm
